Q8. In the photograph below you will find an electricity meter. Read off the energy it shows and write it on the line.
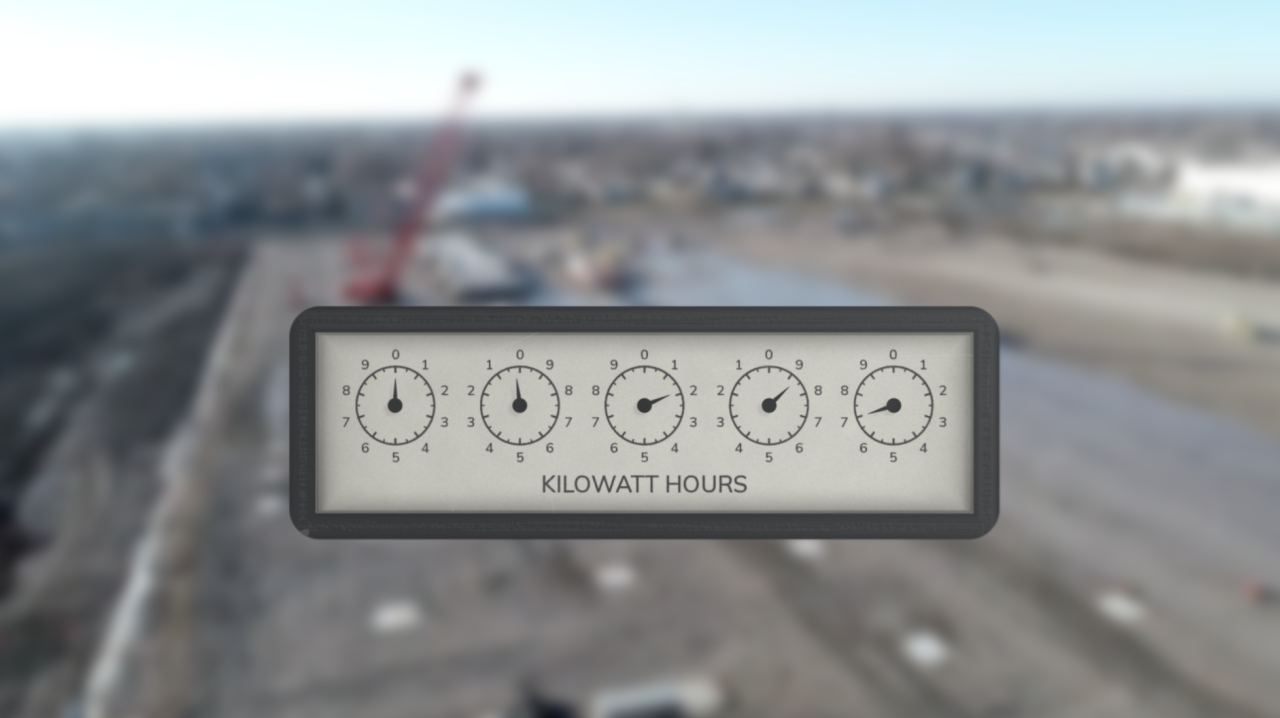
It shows 187 kWh
